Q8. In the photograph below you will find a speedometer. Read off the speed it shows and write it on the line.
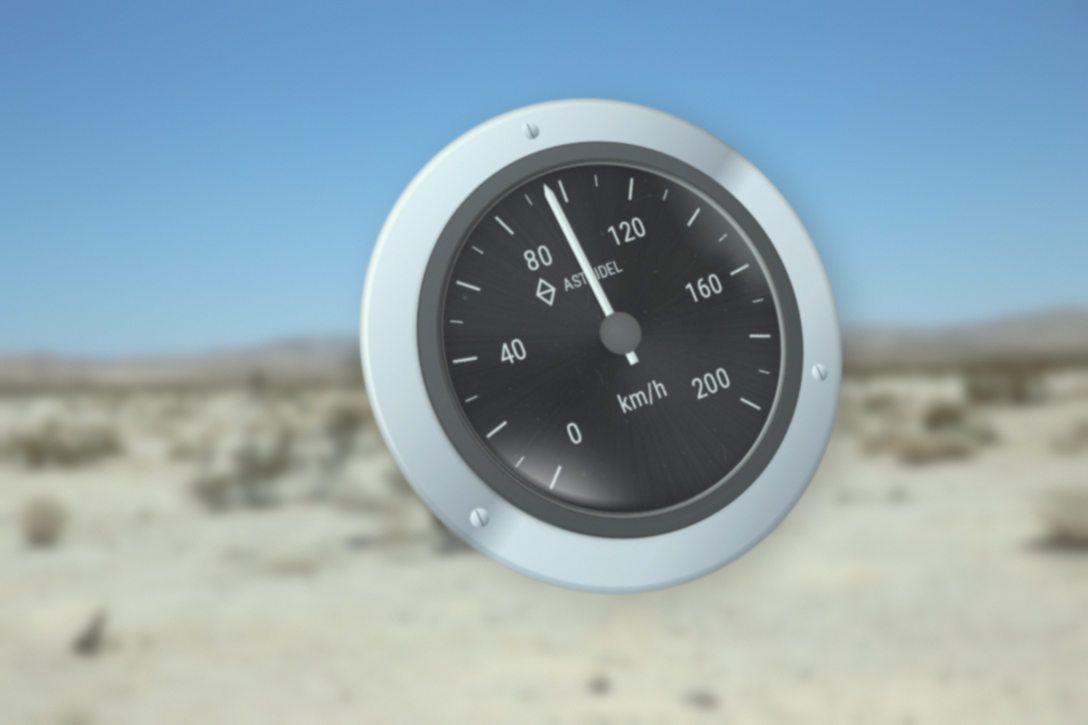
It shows 95 km/h
